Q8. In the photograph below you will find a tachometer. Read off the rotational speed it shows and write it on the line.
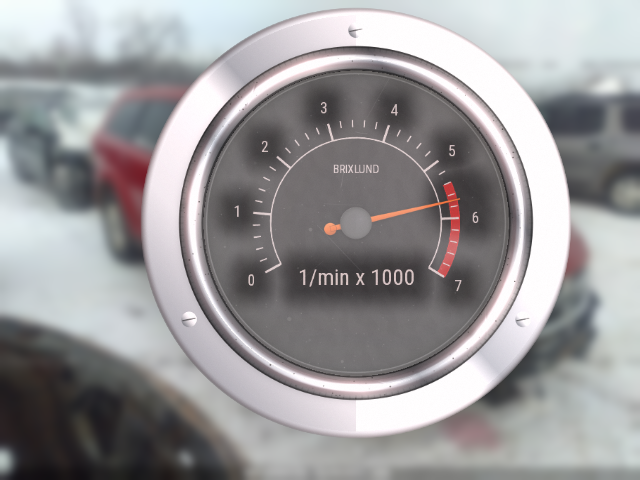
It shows 5700 rpm
